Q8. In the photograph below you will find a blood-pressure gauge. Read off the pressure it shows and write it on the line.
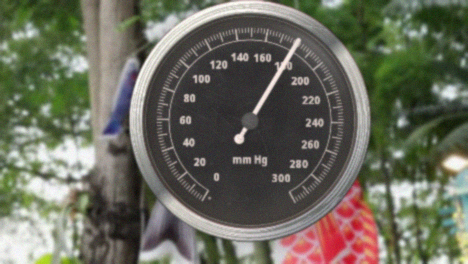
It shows 180 mmHg
